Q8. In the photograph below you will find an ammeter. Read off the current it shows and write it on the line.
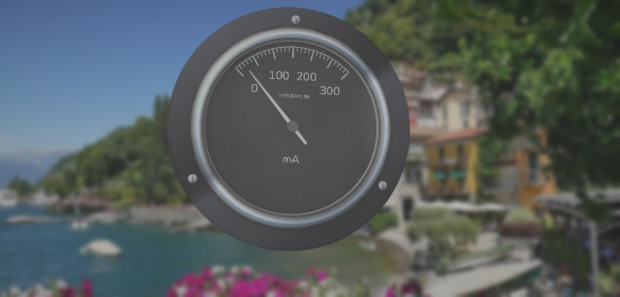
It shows 20 mA
